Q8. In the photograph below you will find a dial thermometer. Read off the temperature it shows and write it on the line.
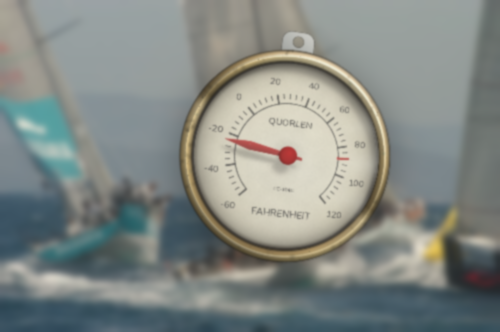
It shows -24 °F
